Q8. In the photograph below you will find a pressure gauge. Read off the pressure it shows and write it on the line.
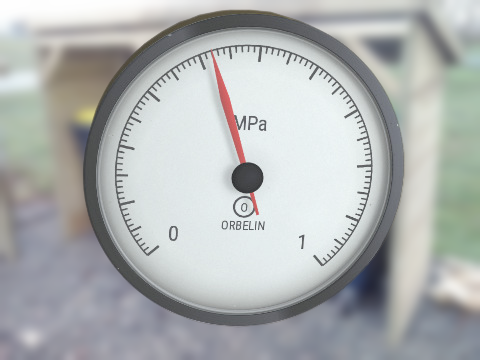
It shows 0.42 MPa
